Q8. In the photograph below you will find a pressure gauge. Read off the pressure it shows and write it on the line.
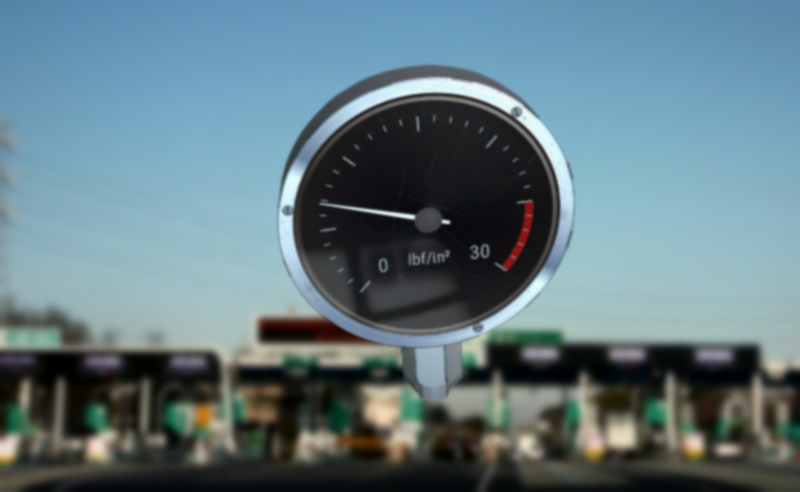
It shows 7 psi
